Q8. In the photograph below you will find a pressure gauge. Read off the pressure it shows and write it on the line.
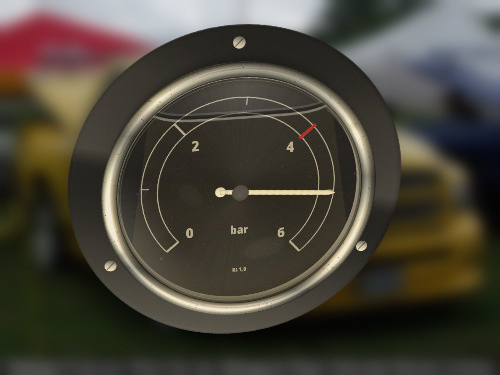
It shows 5 bar
